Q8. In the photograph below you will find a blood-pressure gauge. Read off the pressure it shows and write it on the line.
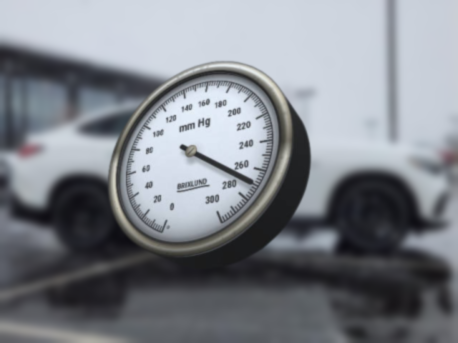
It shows 270 mmHg
